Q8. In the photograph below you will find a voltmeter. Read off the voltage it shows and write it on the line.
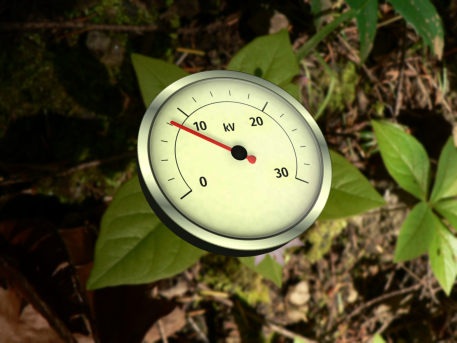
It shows 8 kV
